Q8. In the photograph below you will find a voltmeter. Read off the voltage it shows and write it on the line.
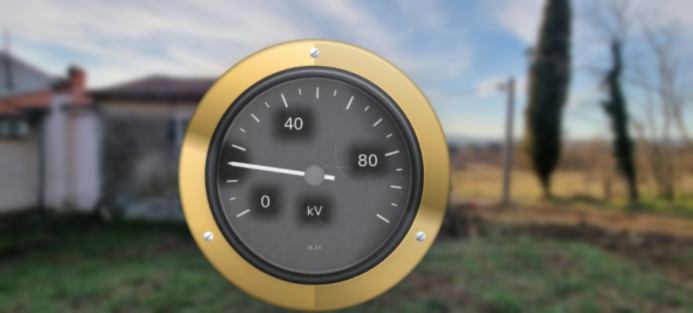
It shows 15 kV
